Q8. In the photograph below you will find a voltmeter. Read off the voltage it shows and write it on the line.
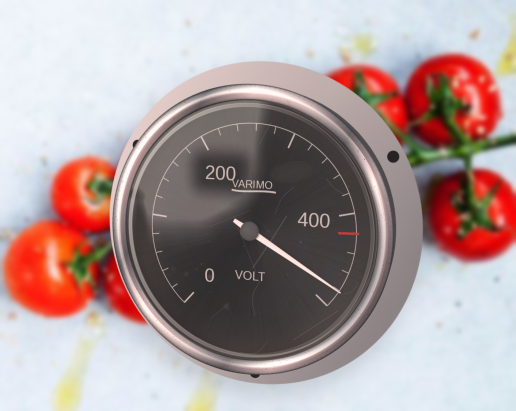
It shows 480 V
